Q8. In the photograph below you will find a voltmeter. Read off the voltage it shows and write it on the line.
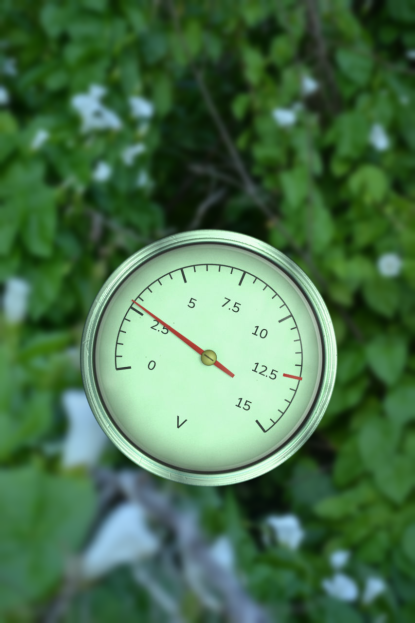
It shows 2.75 V
